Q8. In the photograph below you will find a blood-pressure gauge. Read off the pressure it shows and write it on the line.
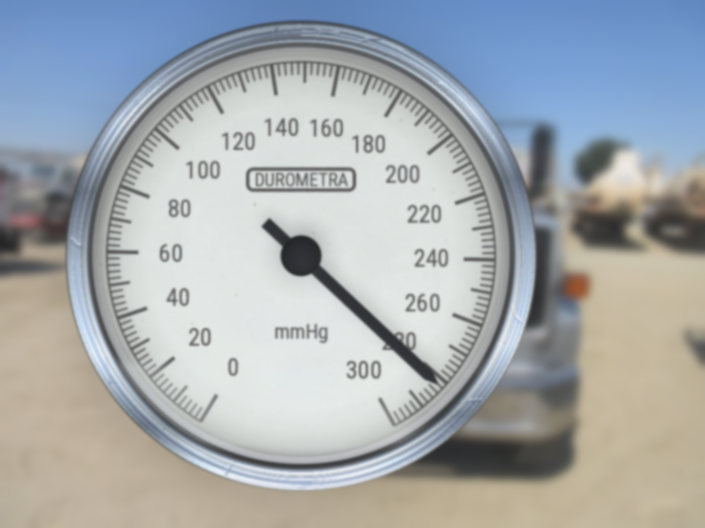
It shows 282 mmHg
